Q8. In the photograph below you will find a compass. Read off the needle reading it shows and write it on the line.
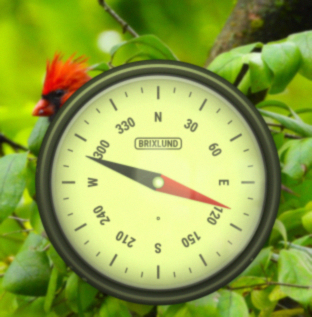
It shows 110 °
